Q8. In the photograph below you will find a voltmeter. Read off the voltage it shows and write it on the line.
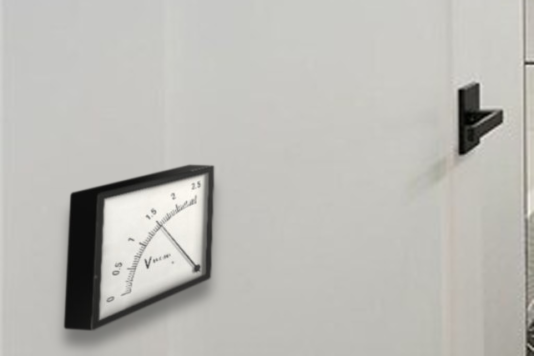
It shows 1.5 V
